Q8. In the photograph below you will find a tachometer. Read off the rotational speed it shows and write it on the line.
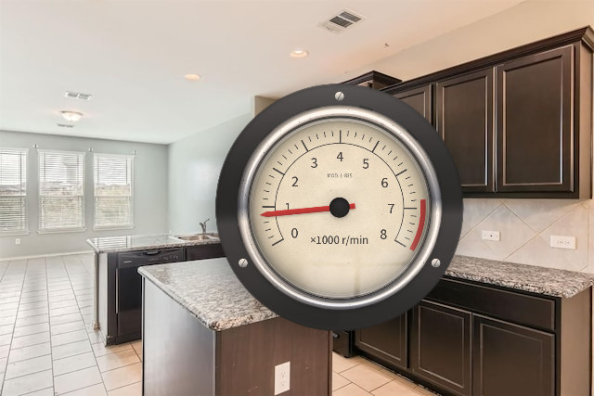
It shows 800 rpm
